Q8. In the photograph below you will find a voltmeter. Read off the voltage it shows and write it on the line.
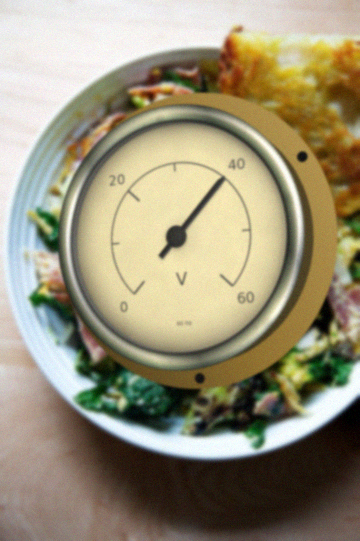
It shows 40 V
